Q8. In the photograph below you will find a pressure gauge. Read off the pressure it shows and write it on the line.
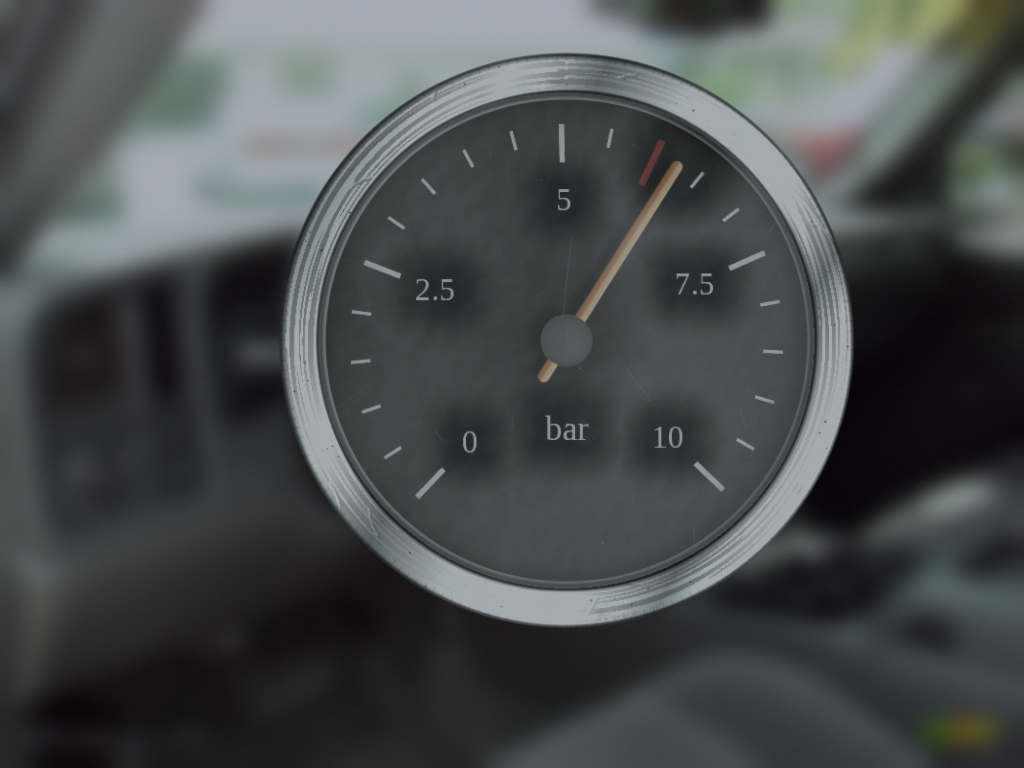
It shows 6.25 bar
